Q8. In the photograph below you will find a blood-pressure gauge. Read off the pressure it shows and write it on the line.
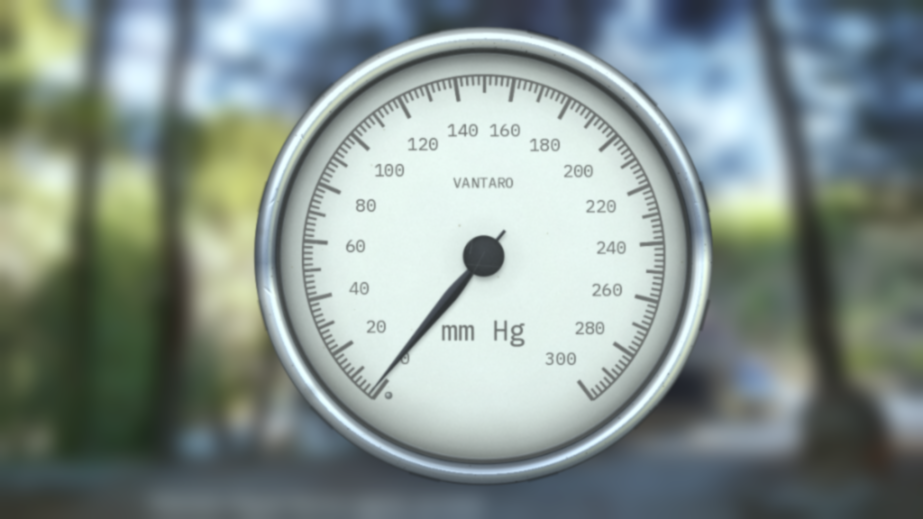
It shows 2 mmHg
